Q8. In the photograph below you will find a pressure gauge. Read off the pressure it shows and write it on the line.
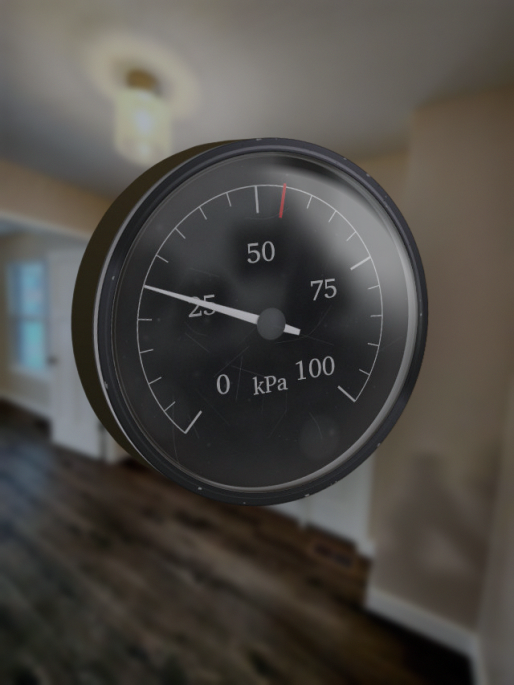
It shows 25 kPa
